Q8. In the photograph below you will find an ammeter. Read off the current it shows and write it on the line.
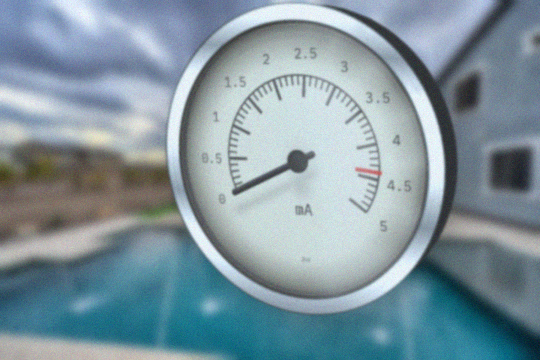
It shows 0 mA
